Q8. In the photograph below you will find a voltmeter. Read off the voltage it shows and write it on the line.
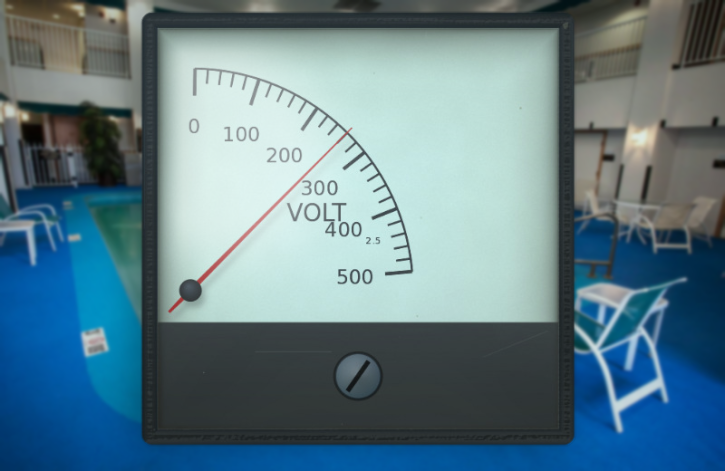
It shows 260 V
